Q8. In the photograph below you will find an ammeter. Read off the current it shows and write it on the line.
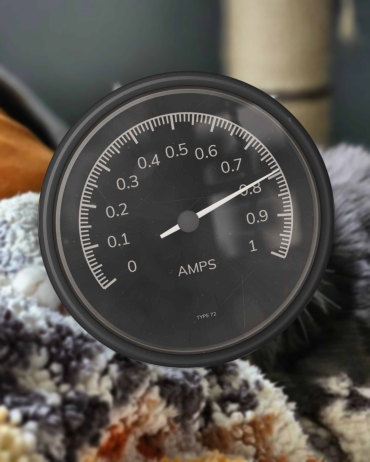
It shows 0.79 A
